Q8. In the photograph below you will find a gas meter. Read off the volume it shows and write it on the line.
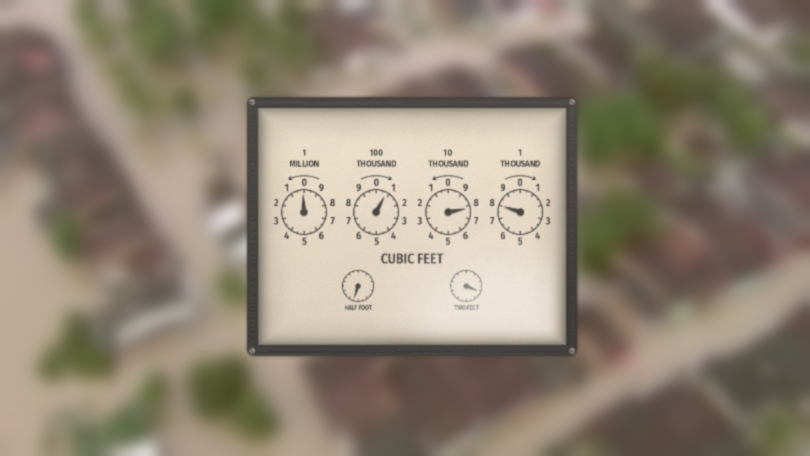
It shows 7800 ft³
